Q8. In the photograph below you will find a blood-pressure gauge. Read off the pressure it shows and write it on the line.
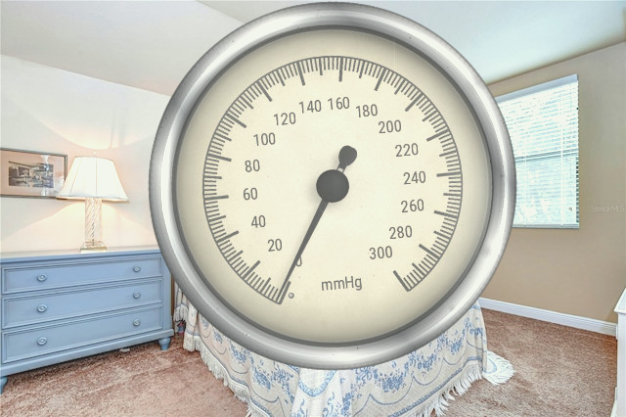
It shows 2 mmHg
